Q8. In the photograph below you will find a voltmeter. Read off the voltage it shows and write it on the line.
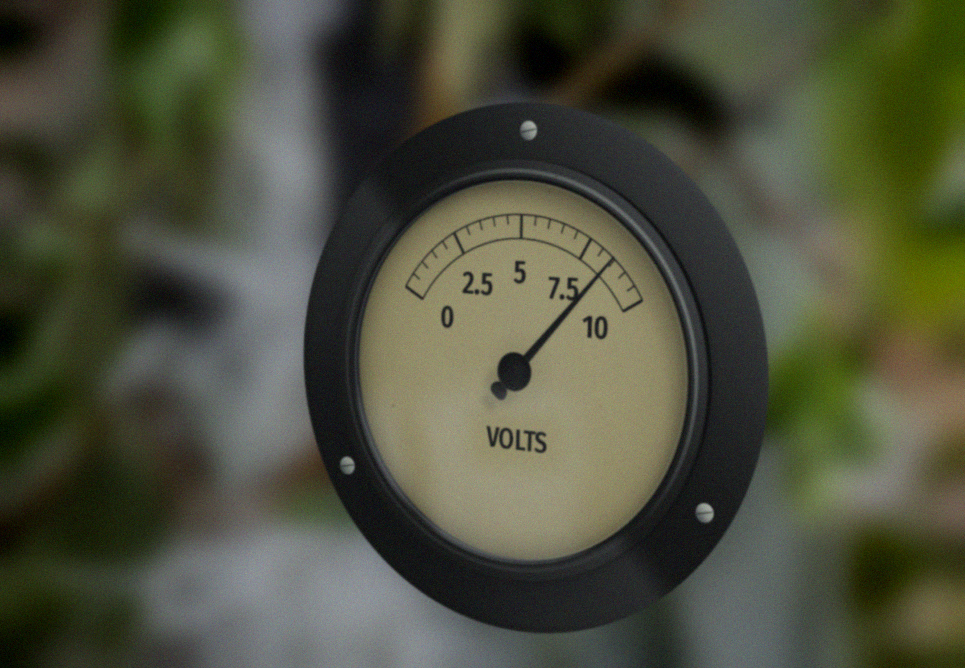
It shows 8.5 V
